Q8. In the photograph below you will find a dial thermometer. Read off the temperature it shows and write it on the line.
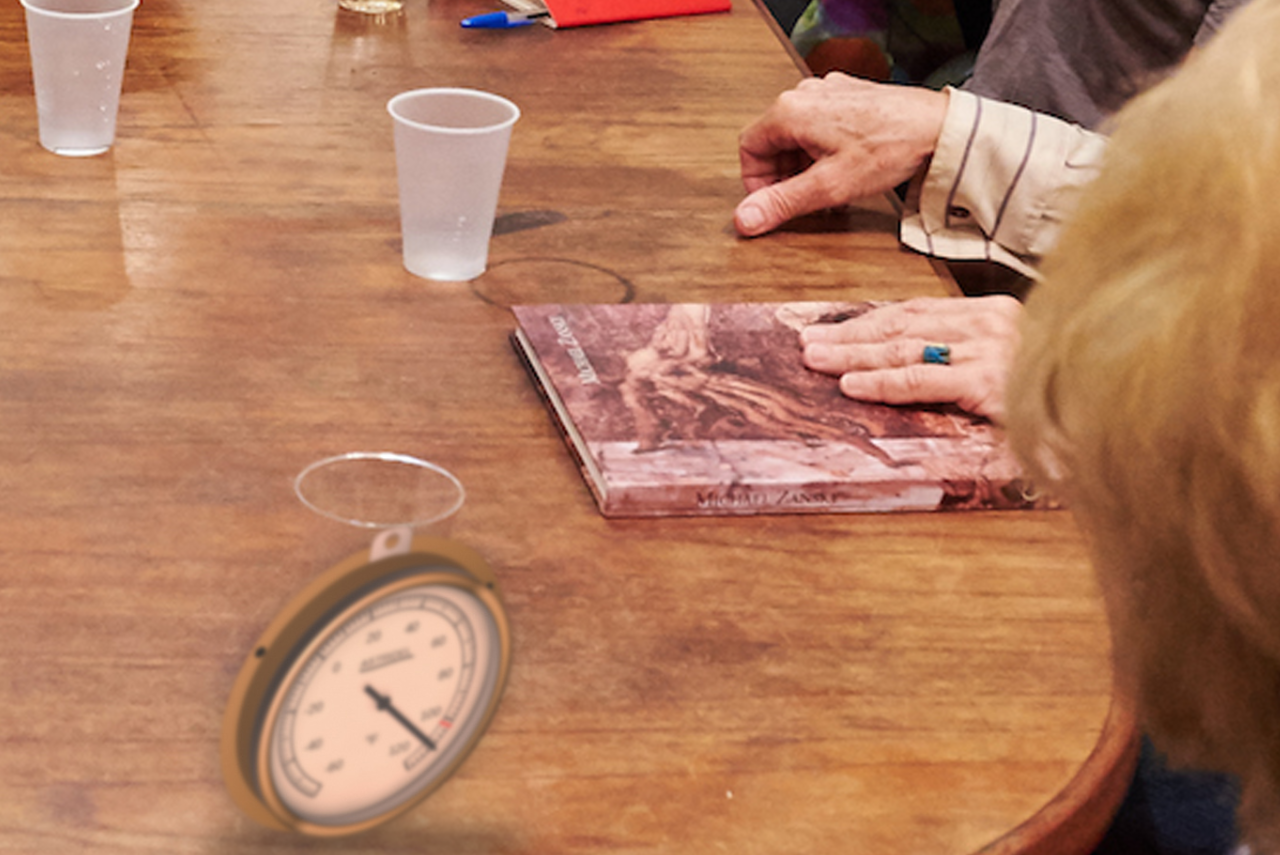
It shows 110 °F
